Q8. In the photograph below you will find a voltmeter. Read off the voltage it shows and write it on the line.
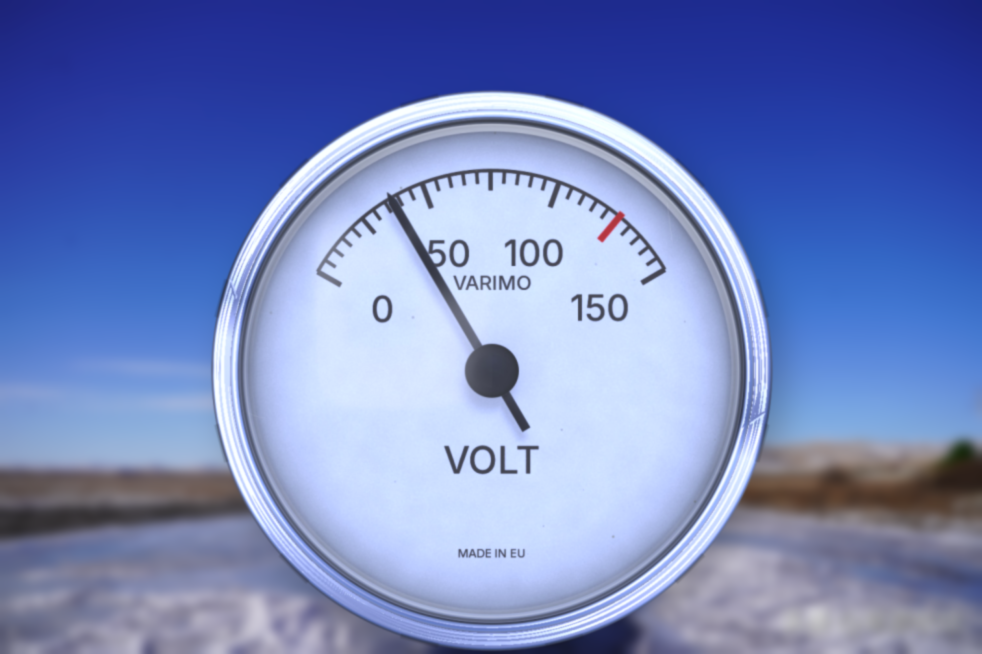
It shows 37.5 V
